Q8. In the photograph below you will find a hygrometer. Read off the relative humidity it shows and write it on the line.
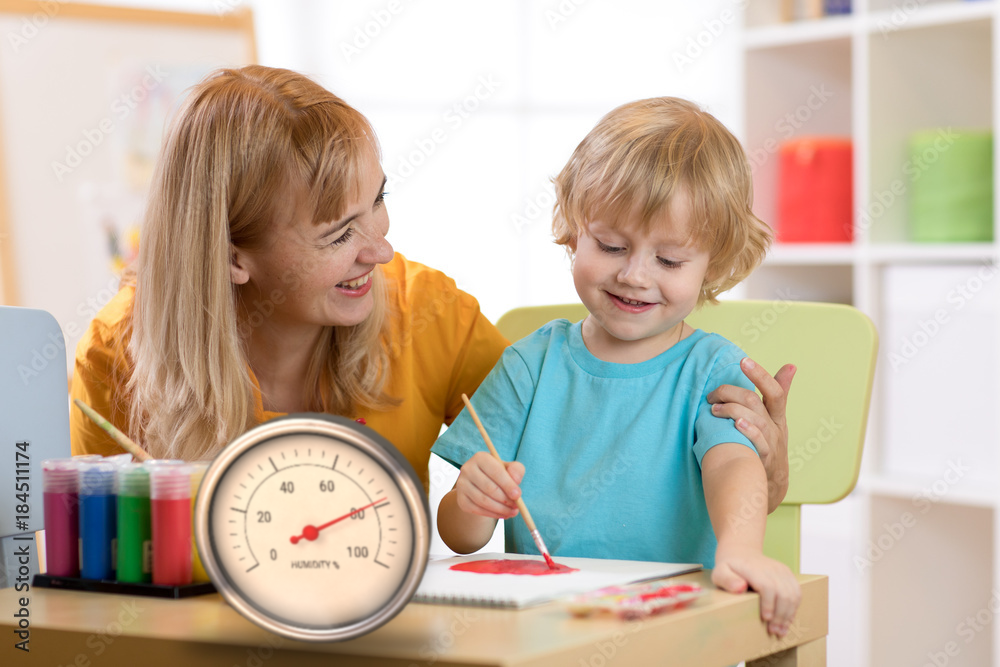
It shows 78 %
